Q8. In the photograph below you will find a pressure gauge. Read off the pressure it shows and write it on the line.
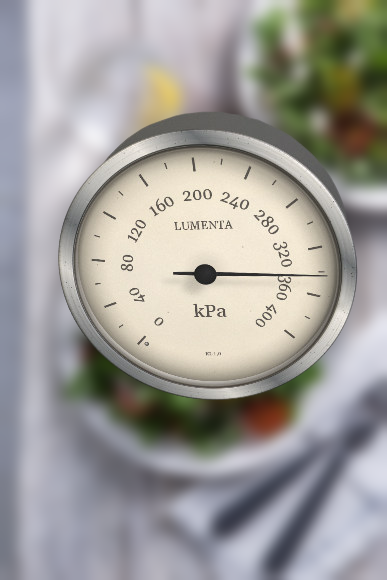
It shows 340 kPa
